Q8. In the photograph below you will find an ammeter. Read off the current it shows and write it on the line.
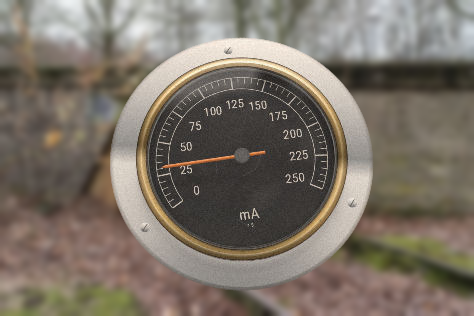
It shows 30 mA
